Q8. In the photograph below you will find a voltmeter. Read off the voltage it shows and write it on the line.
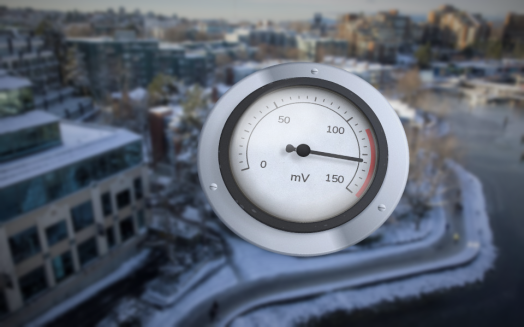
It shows 130 mV
